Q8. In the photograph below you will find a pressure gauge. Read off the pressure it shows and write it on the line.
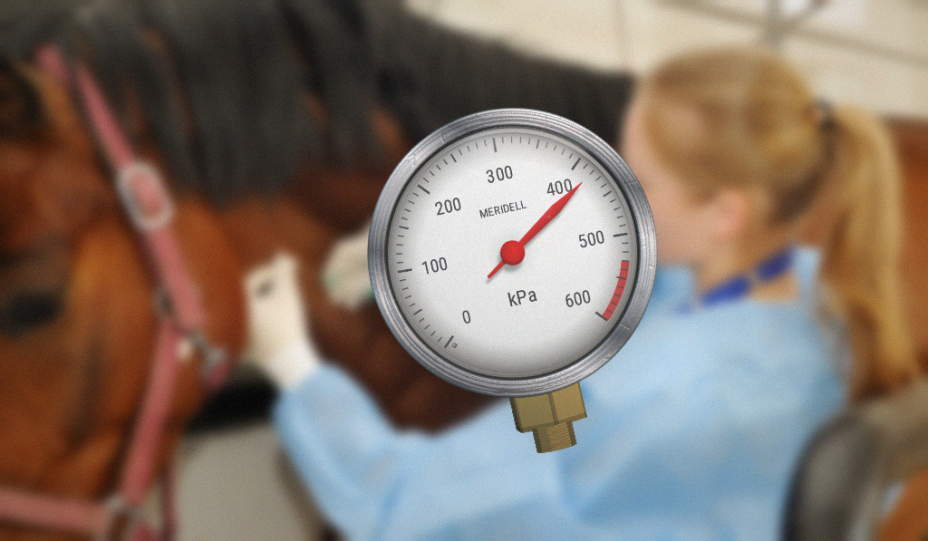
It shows 420 kPa
